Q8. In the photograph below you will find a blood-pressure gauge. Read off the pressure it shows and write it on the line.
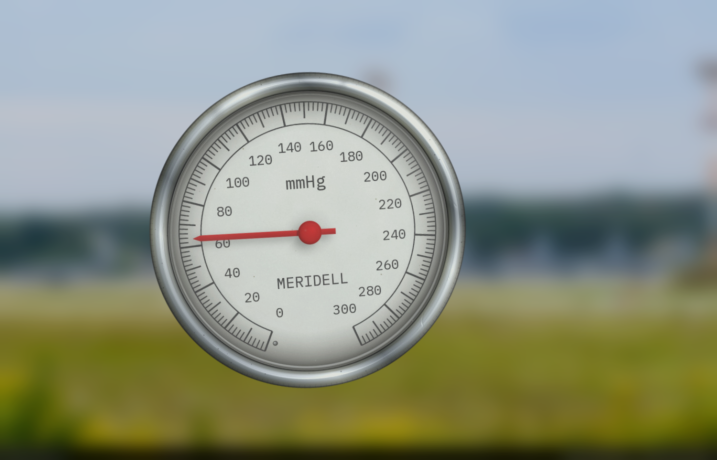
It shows 64 mmHg
